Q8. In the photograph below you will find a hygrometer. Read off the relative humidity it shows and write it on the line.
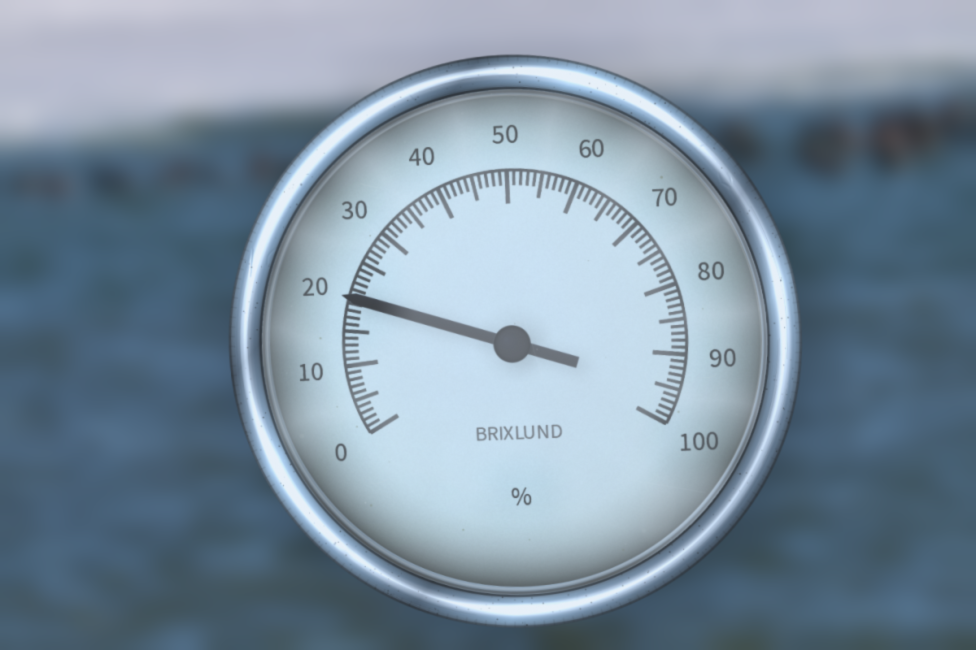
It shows 20 %
